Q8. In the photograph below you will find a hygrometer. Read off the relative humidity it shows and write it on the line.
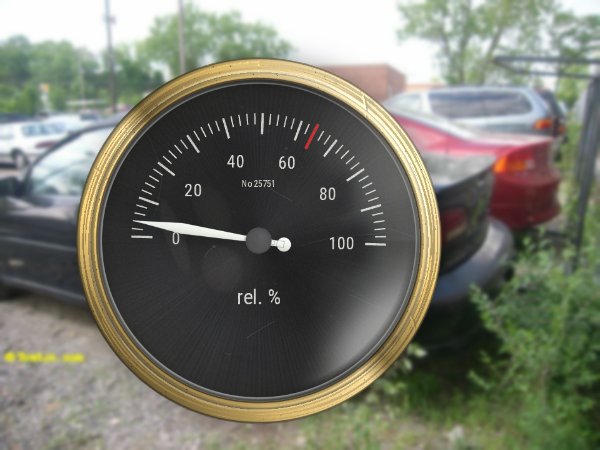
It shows 4 %
